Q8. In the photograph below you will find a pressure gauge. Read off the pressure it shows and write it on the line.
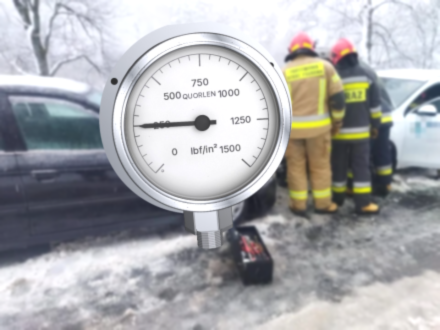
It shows 250 psi
